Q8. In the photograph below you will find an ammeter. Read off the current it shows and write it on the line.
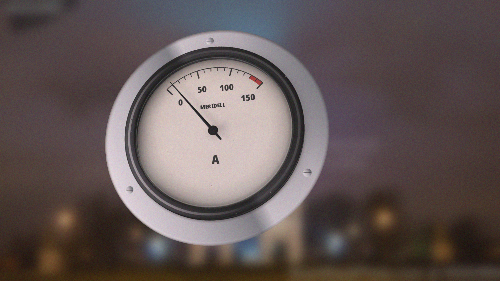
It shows 10 A
